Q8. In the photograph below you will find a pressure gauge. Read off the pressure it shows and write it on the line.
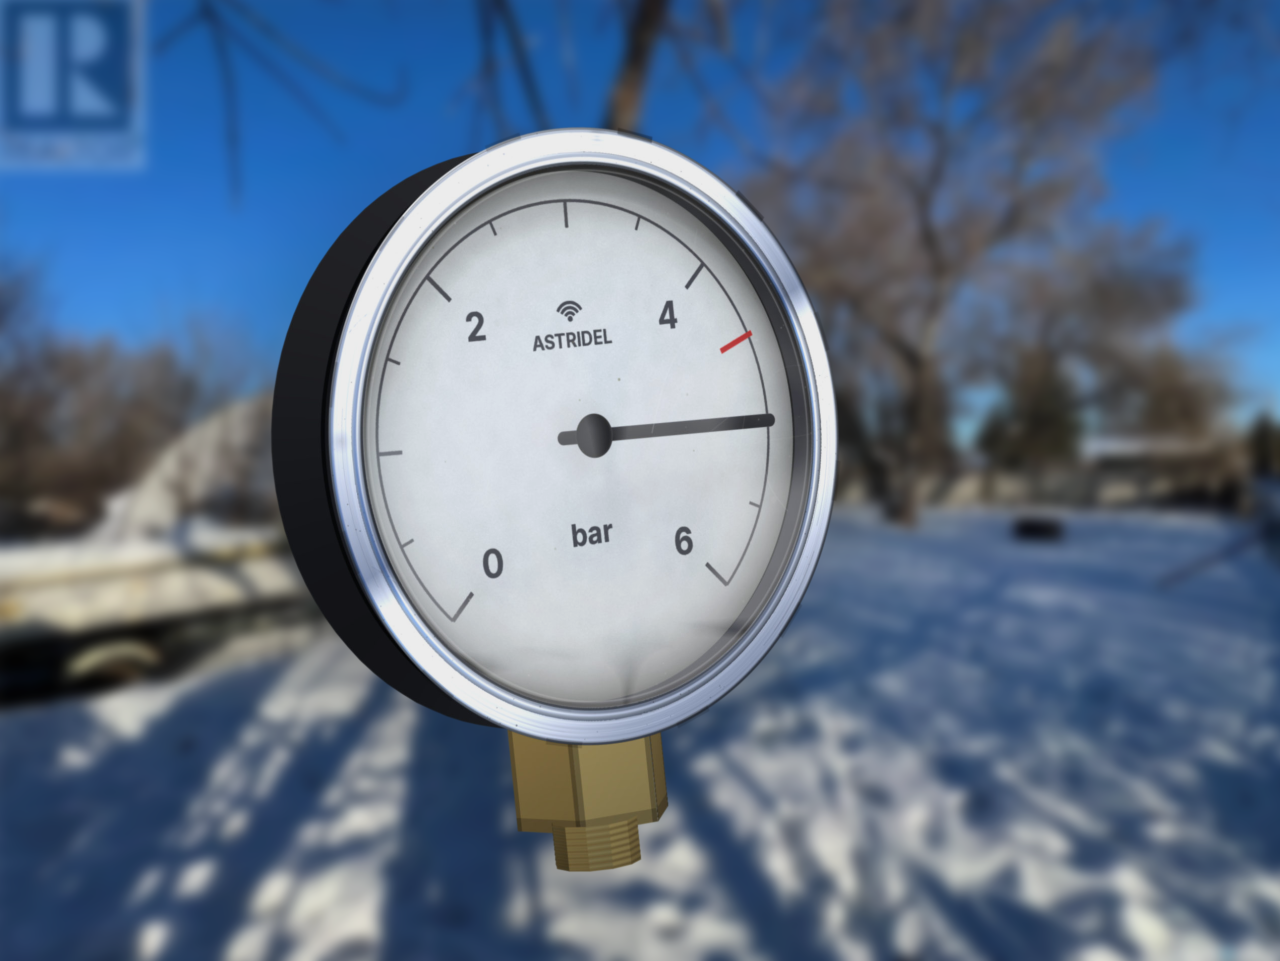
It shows 5 bar
